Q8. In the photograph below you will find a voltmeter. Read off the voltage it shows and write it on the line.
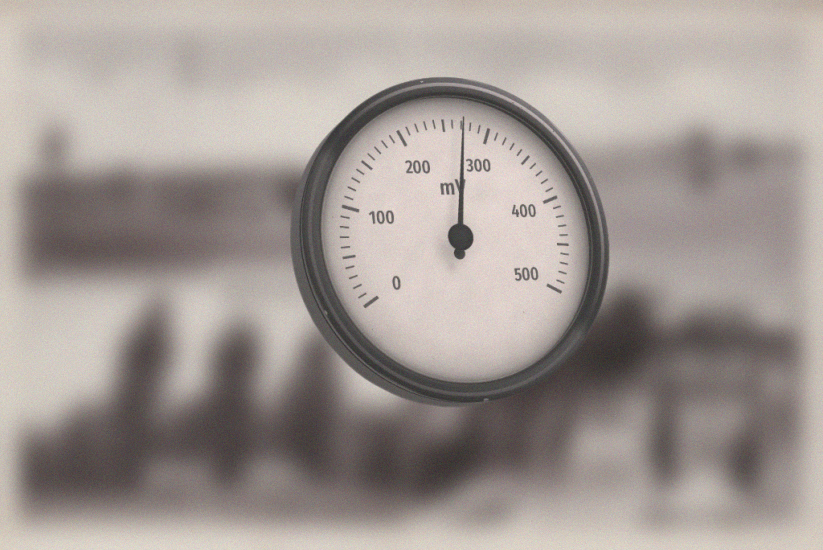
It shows 270 mV
